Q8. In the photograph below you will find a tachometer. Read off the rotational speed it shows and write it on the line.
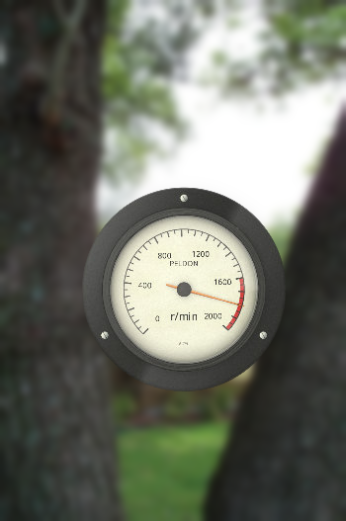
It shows 1800 rpm
